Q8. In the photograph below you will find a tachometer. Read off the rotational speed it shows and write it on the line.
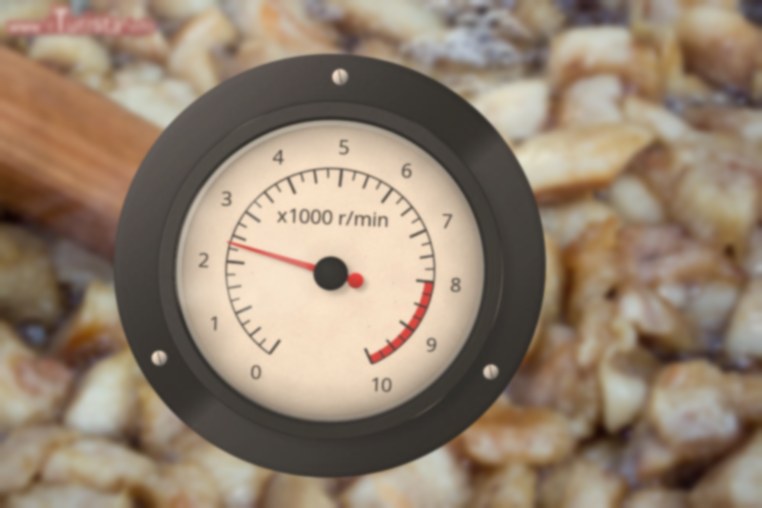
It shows 2375 rpm
